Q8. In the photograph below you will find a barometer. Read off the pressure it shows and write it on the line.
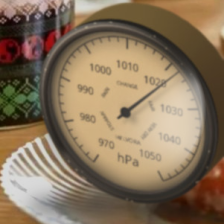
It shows 1022 hPa
